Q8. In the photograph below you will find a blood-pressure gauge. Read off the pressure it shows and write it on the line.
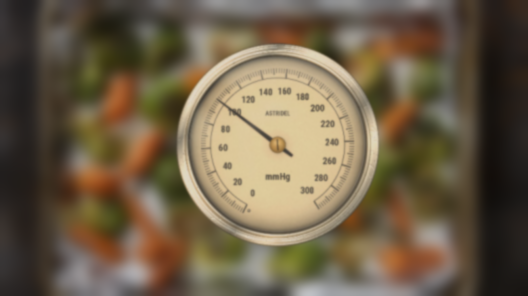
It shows 100 mmHg
